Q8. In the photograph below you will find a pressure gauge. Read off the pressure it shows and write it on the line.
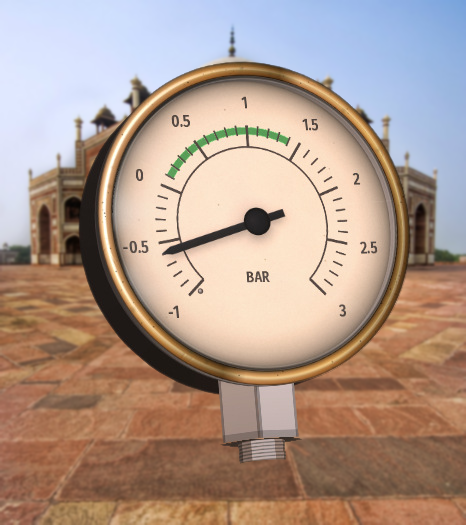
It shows -0.6 bar
